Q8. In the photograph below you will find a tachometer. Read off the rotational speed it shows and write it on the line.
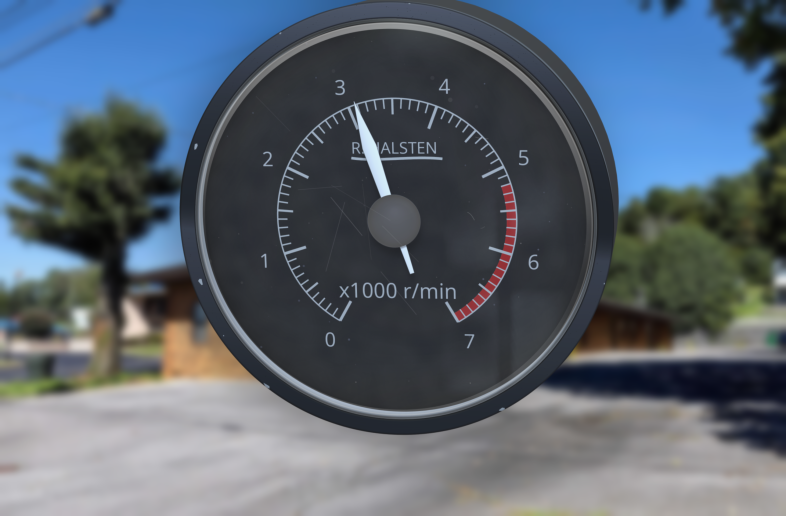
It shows 3100 rpm
